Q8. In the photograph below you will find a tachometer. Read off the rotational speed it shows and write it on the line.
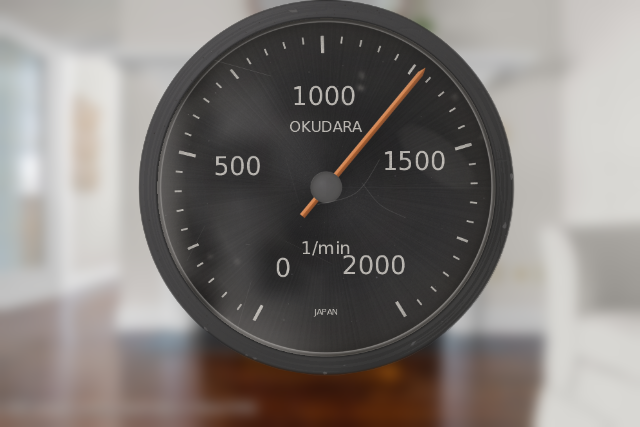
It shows 1275 rpm
